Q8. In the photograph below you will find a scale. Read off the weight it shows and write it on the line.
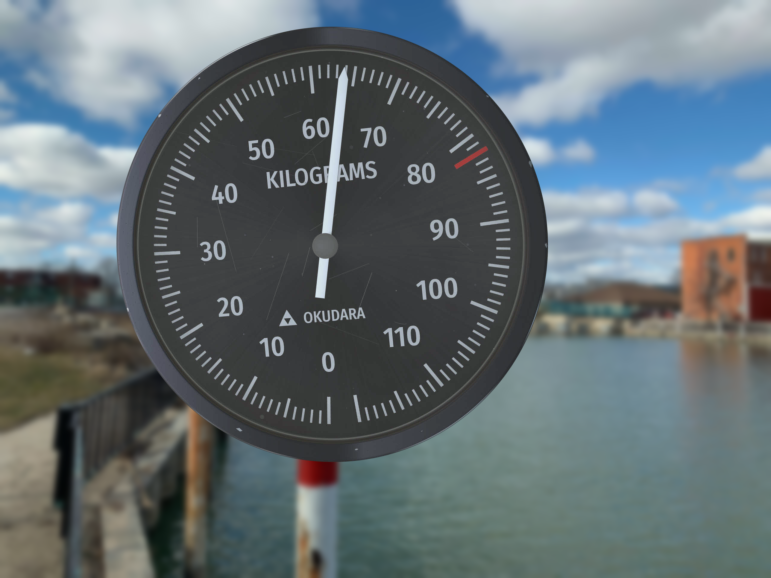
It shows 64 kg
